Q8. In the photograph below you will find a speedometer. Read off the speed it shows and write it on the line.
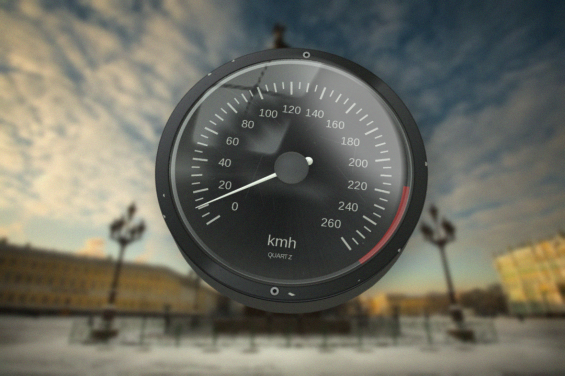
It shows 10 km/h
